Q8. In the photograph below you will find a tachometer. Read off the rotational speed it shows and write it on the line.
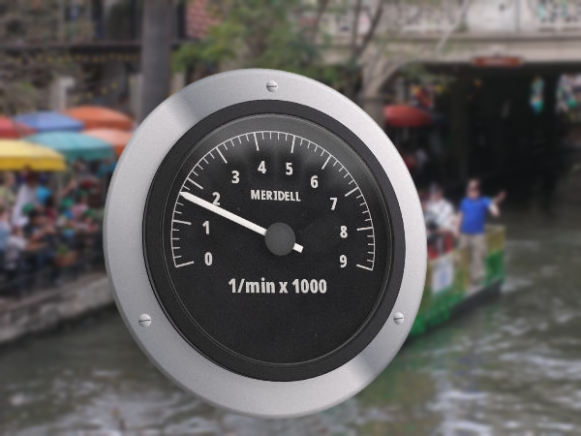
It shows 1600 rpm
